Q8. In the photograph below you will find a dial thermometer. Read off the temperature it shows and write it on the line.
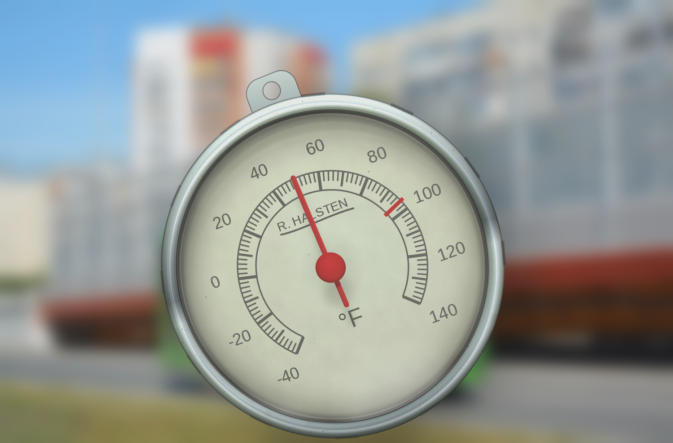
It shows 50 °F
